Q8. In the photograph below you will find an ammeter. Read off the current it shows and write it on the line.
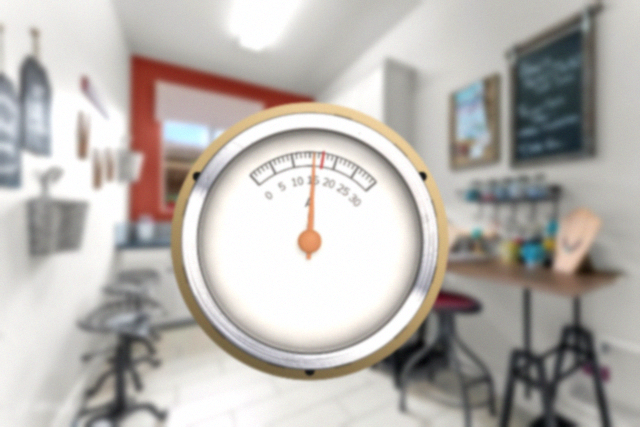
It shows 15 A
